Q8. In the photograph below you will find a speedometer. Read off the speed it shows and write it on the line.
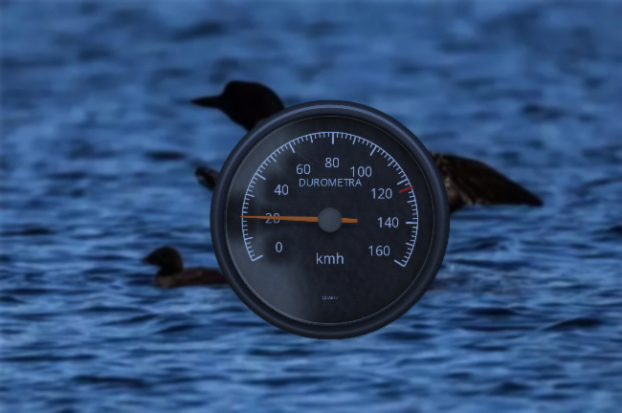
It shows 20 km/h
